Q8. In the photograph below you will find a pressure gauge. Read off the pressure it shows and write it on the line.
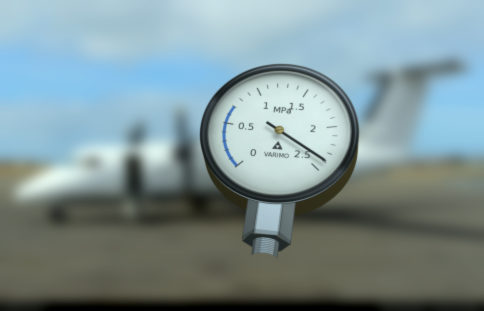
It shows 2.4 MPa
